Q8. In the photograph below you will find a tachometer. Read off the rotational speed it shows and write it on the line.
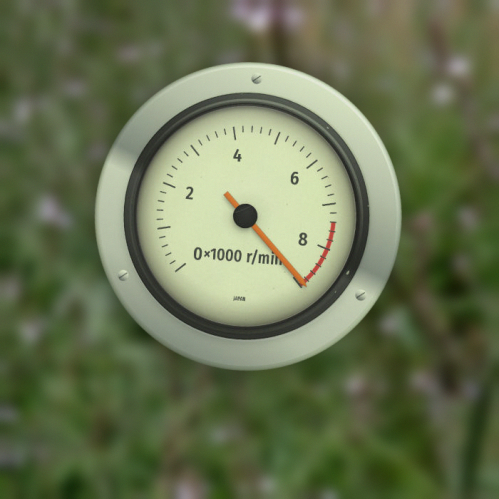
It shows 8900 rpm
